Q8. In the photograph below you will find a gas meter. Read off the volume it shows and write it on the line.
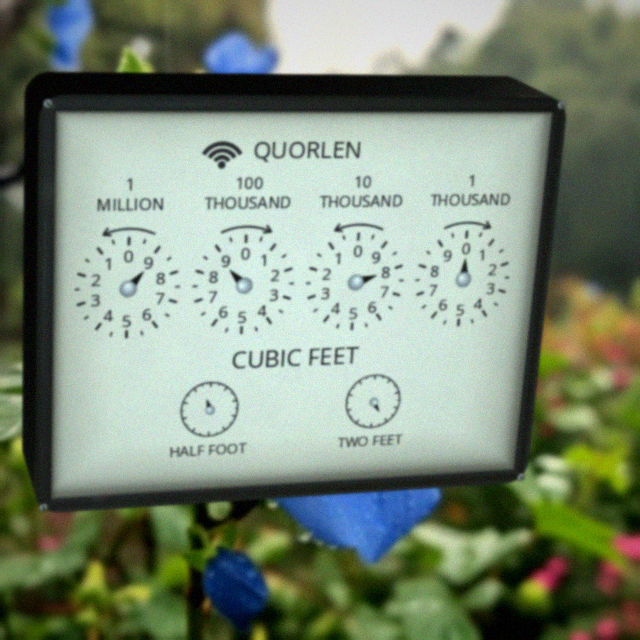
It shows 888000 ft³
